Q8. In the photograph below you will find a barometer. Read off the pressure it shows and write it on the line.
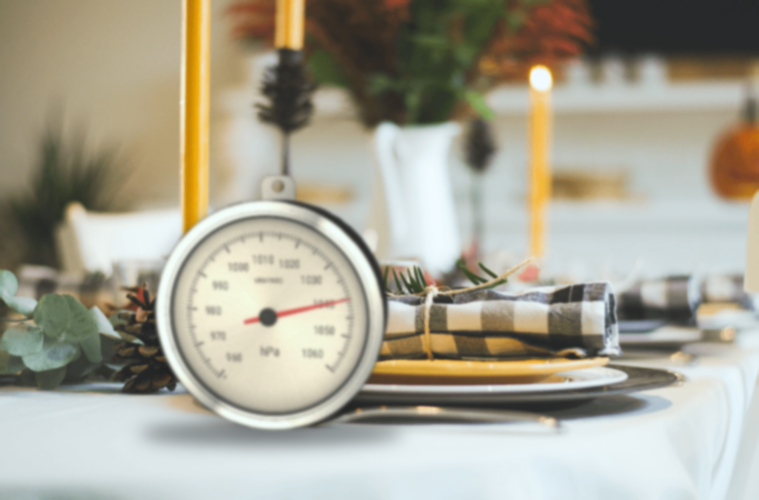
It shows 1040 hPa
